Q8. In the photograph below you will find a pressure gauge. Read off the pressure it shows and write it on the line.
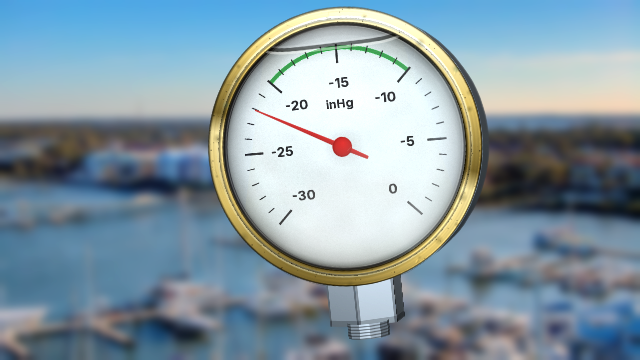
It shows -22 inHg
